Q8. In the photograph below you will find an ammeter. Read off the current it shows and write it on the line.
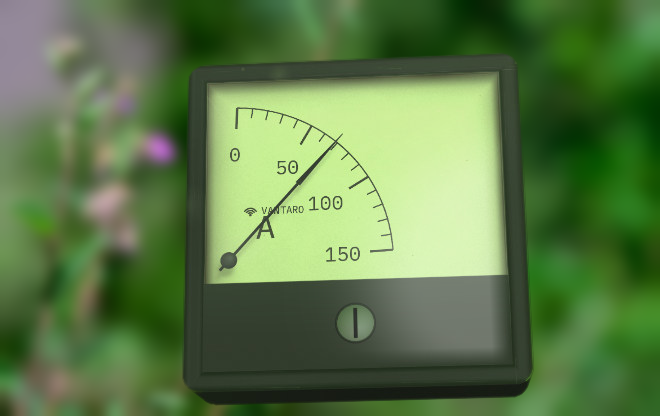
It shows 70 A
